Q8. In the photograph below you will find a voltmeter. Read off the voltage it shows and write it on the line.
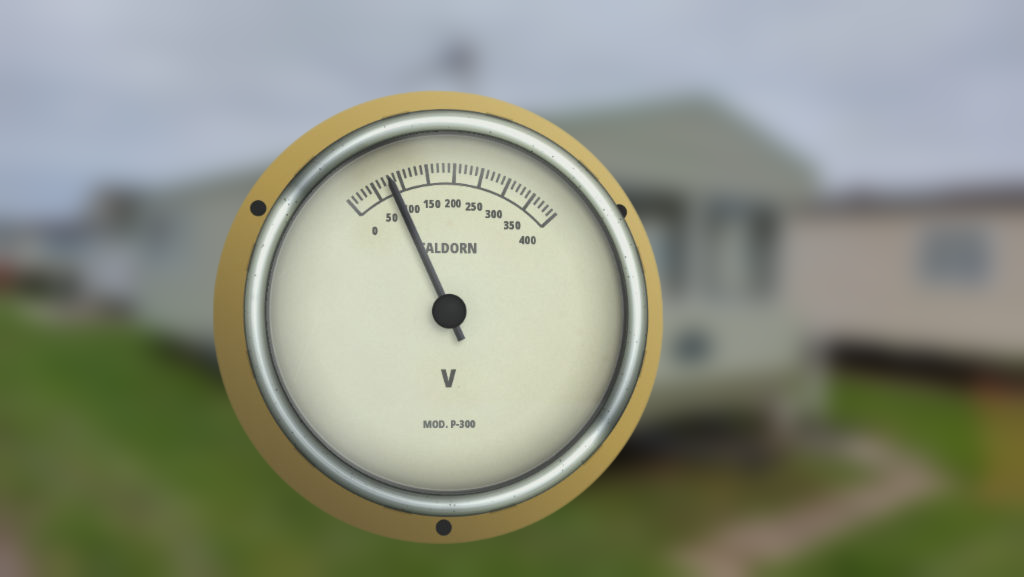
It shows 80 V
